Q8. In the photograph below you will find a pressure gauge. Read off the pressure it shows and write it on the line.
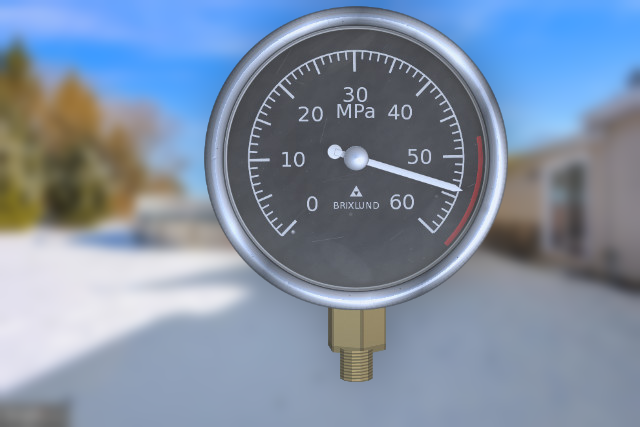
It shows 54 MPa
